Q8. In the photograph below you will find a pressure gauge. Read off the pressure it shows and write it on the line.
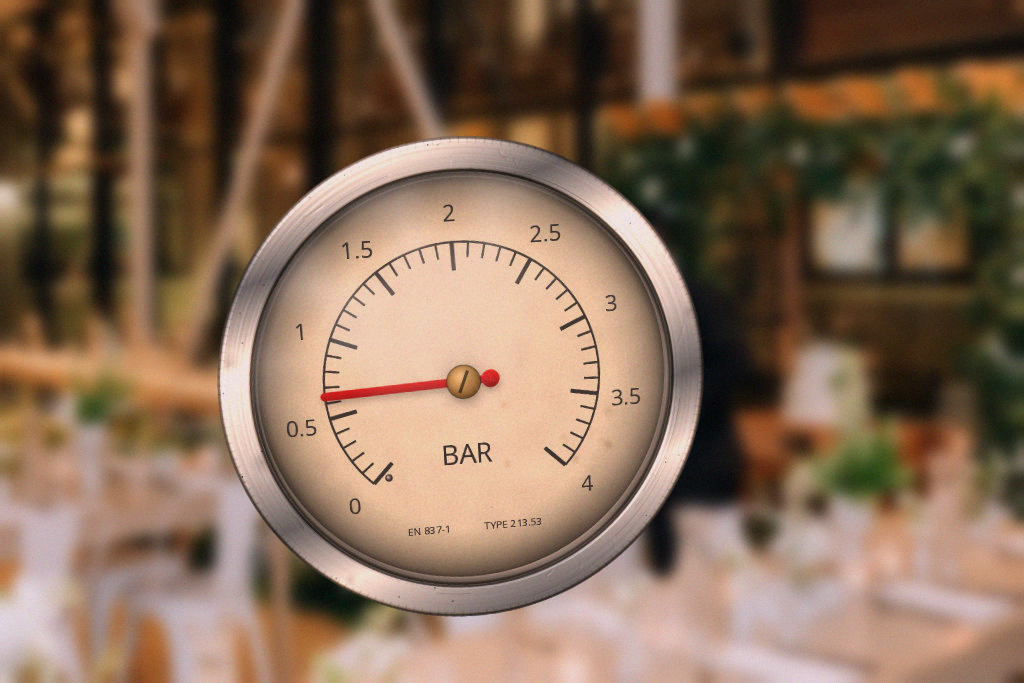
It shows 0.65 bar
